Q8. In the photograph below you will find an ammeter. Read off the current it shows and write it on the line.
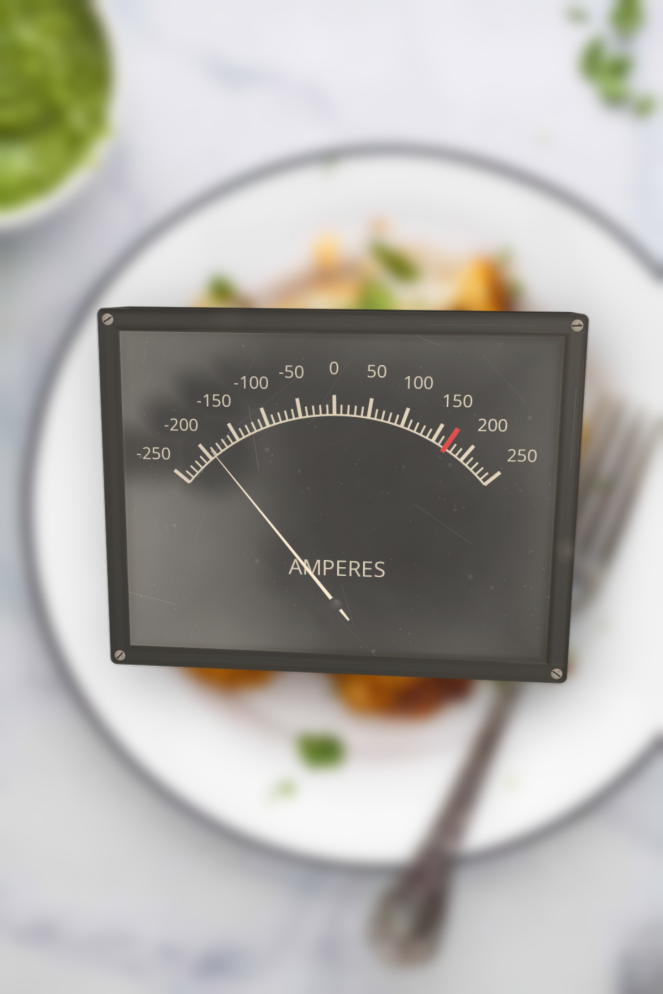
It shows -190 A
